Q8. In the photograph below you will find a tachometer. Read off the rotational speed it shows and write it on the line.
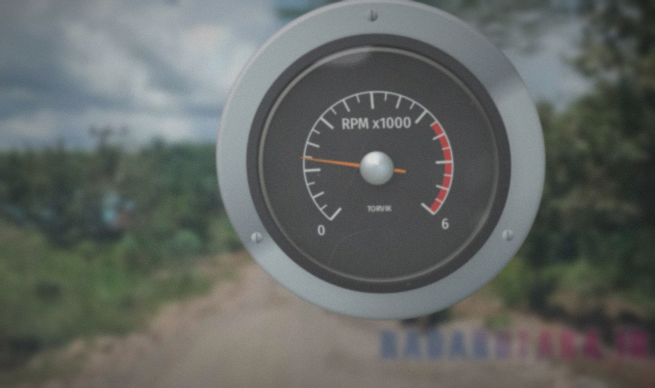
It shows 1250 rpm
